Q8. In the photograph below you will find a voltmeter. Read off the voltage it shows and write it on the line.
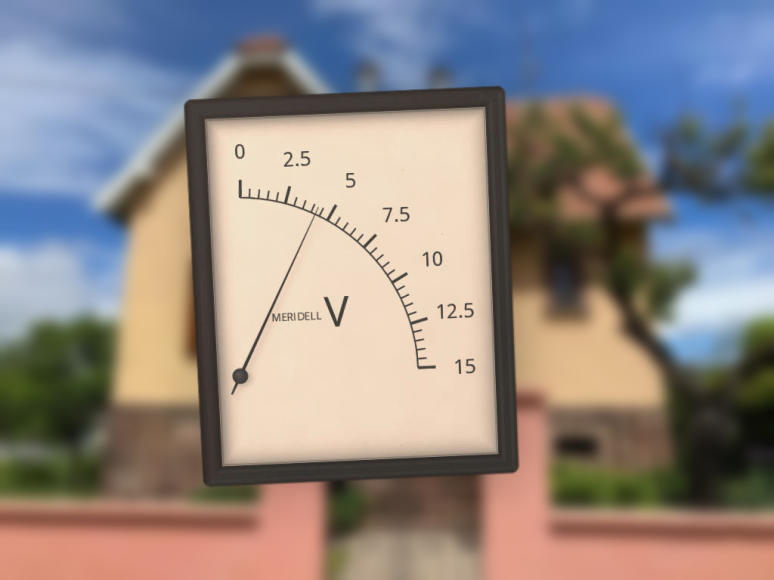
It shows 4.25 V
